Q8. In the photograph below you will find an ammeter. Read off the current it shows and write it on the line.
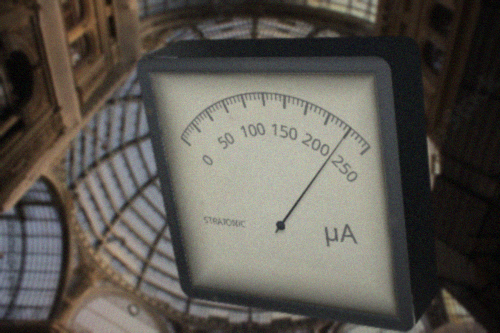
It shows 225 µA
